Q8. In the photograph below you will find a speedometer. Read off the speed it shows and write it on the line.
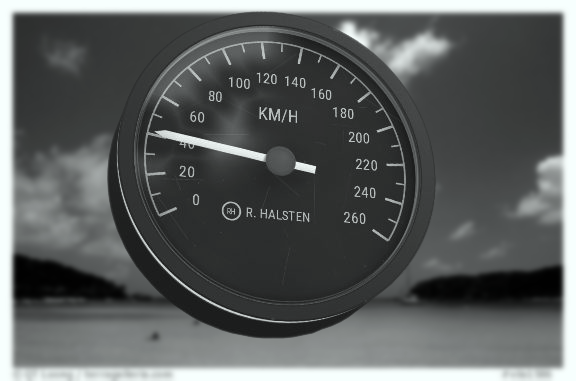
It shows 40 km/h
